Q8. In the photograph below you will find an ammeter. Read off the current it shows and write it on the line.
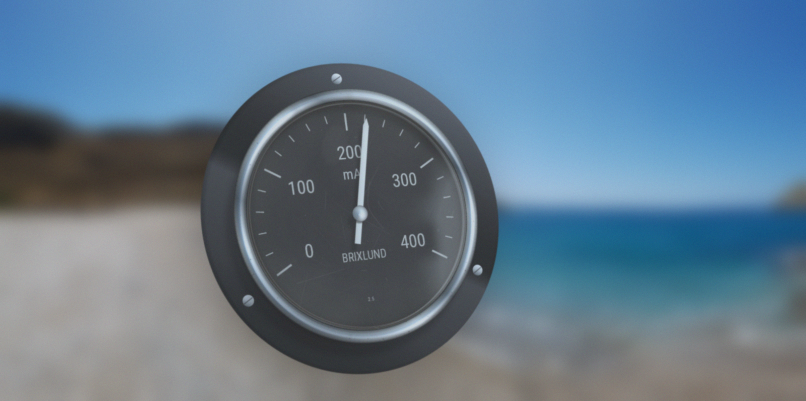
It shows 220 mA
